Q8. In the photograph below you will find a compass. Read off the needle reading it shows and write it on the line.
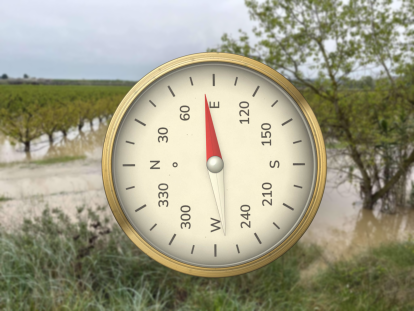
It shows 82.5 °
